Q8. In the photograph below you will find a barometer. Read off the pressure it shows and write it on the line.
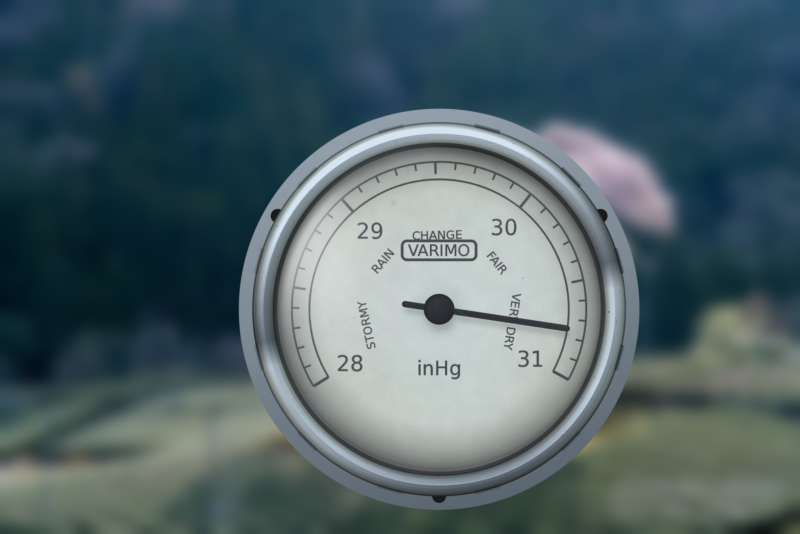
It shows 30.75 inHg
